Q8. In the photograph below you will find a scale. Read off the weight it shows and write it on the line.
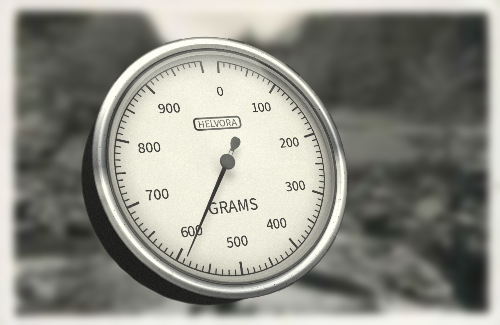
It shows 590 g
